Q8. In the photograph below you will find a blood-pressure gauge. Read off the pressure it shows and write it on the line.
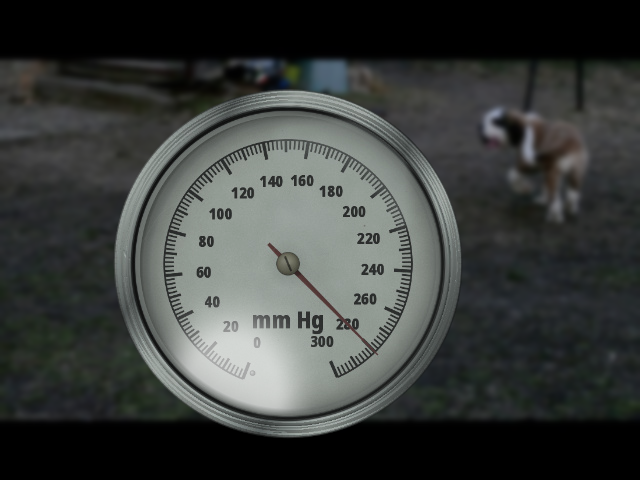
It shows 280 mmHg
